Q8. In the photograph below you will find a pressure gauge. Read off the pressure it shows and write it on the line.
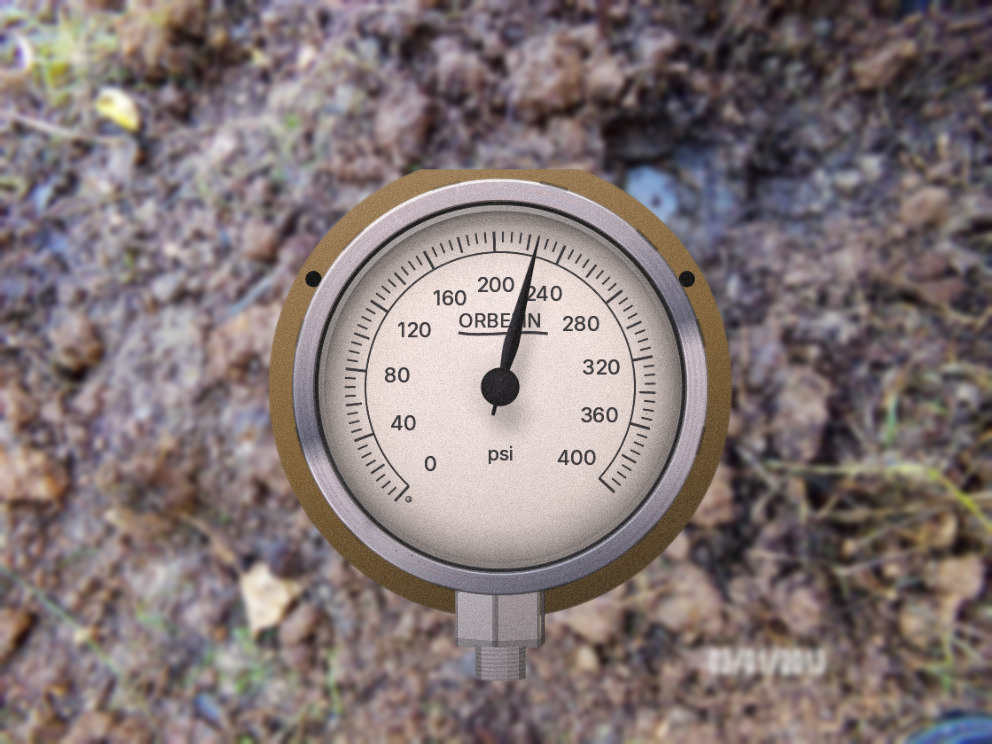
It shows 225 psi
